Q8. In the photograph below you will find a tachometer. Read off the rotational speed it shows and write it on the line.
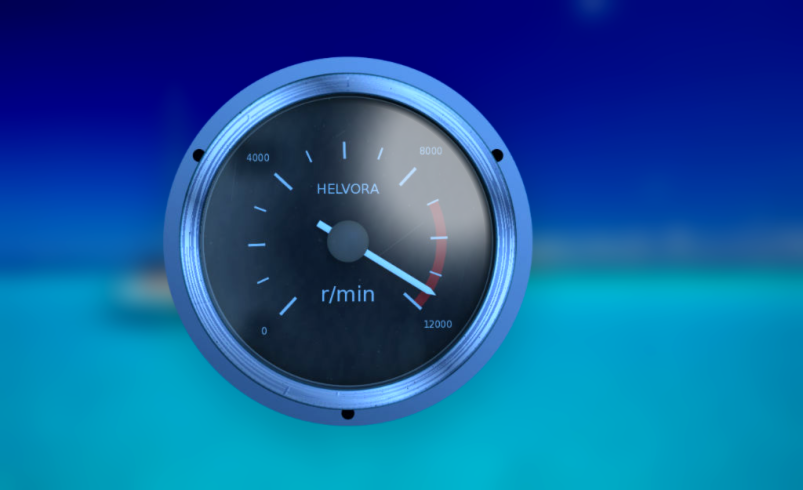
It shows 11500 rpm
